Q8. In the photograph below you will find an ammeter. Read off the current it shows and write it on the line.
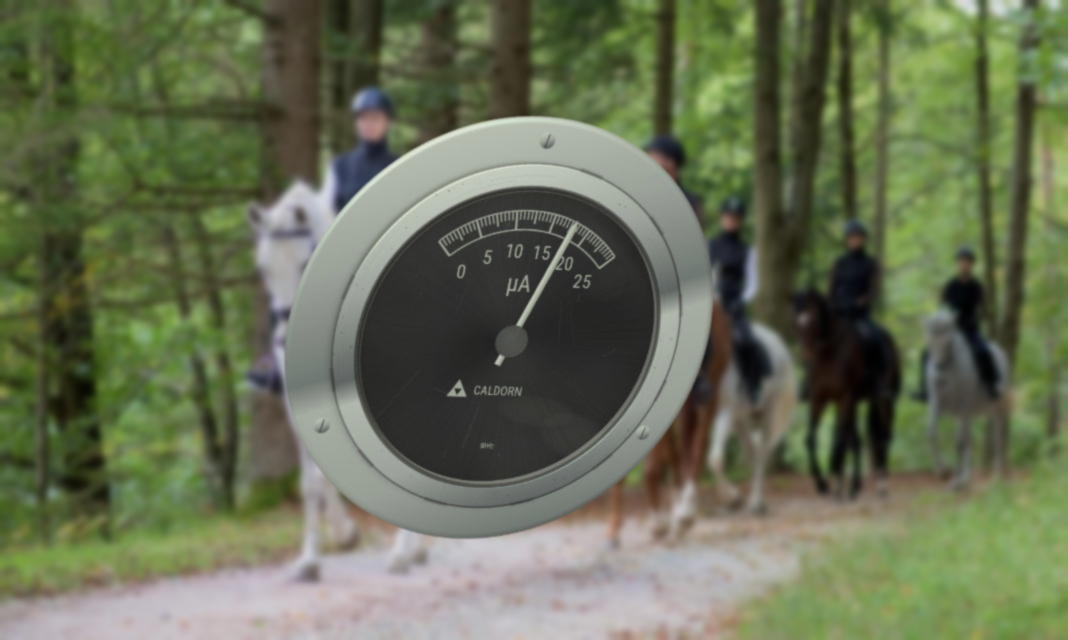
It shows 17.5 µA
